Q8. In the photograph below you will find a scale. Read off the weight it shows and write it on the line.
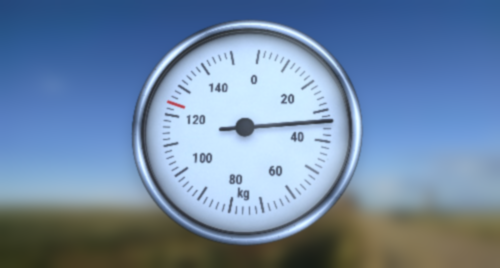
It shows 34 kg
